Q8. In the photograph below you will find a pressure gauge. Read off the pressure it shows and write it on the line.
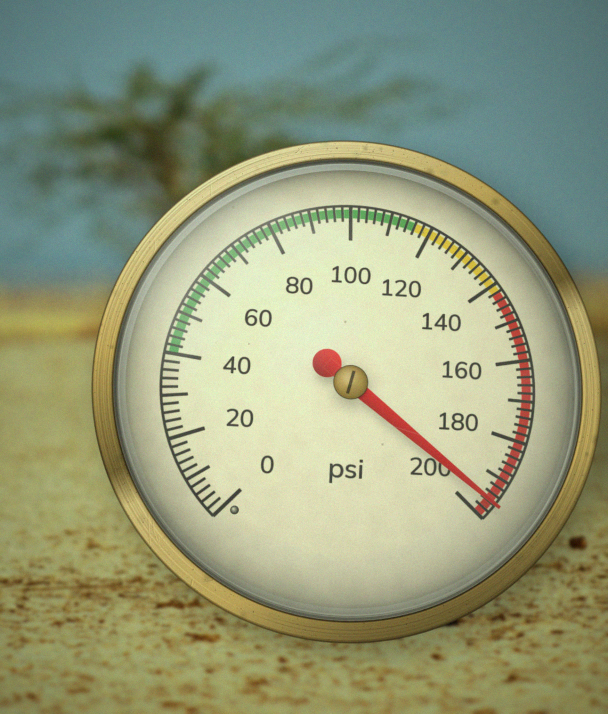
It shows 196 psi
